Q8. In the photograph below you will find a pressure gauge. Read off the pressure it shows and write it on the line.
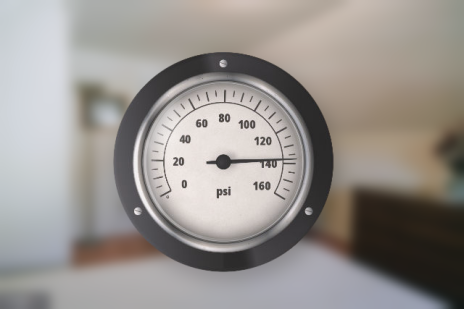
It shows 137.5 psi
